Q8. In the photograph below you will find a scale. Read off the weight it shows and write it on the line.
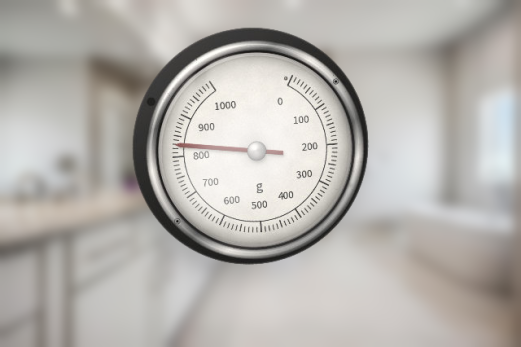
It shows 830 g
